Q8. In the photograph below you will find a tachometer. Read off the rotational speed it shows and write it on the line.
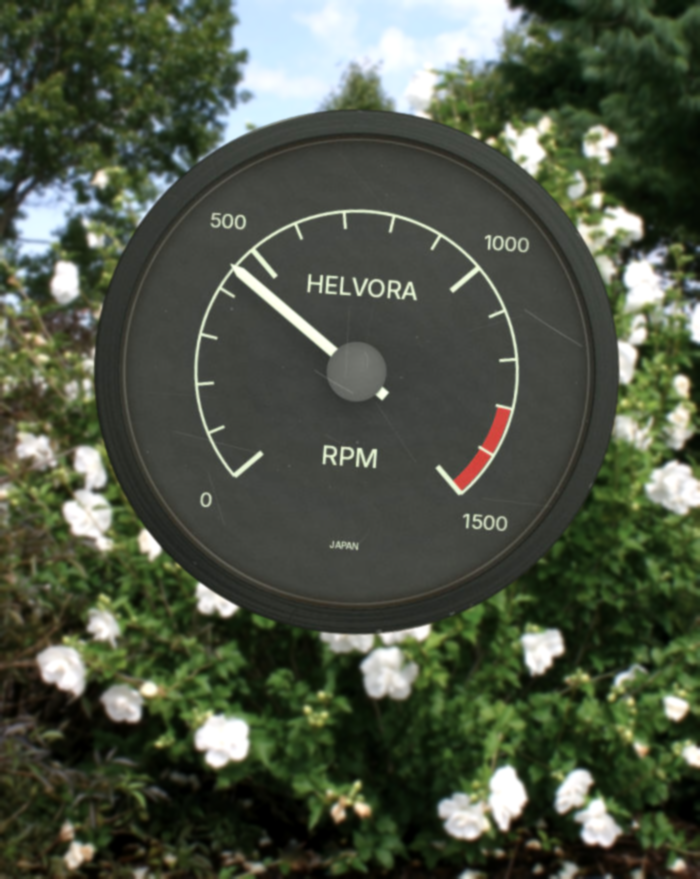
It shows 450 rpm
